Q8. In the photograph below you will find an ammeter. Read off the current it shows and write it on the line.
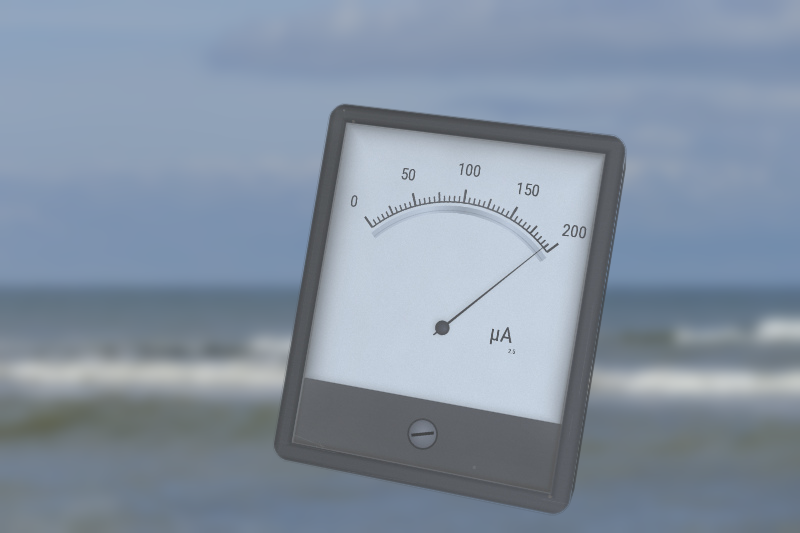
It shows 195 µA
